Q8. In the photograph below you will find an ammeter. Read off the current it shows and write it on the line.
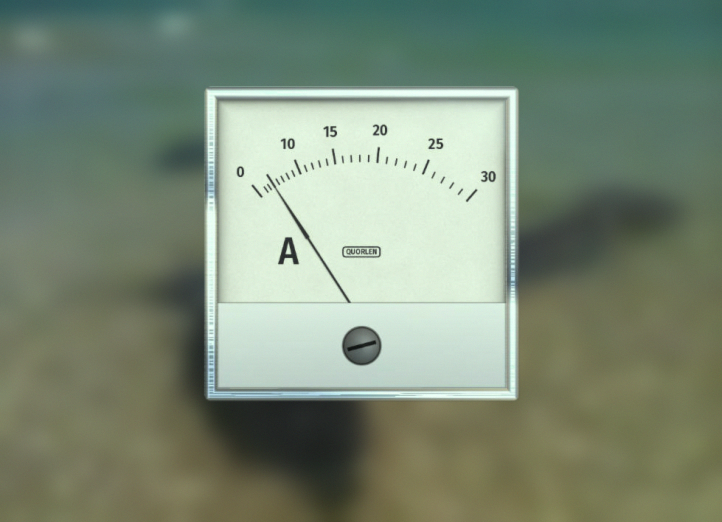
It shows 5 A
